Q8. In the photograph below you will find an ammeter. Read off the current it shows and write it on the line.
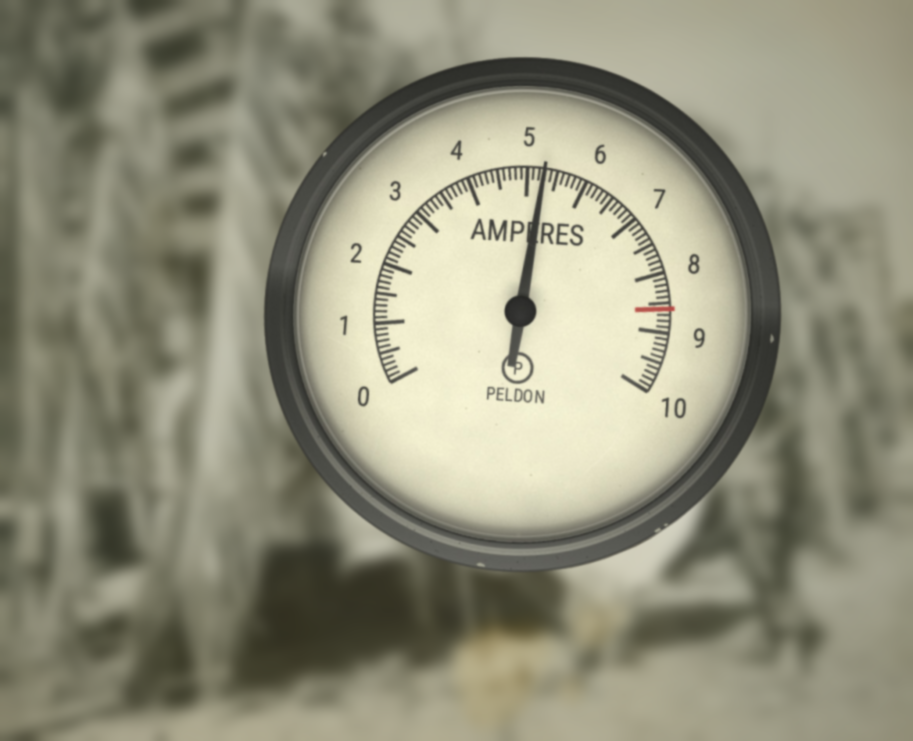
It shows 5.3 A
